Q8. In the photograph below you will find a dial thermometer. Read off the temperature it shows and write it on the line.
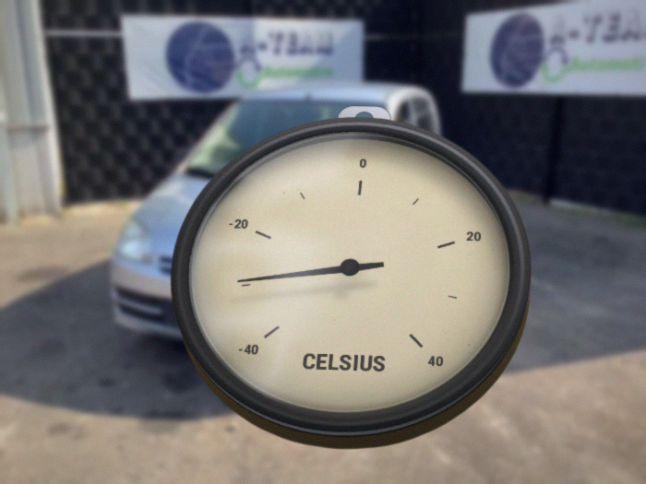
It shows -30 °C
